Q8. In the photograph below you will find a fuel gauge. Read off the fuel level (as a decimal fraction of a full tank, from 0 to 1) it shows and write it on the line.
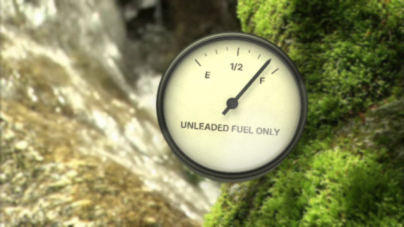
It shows 0.875
